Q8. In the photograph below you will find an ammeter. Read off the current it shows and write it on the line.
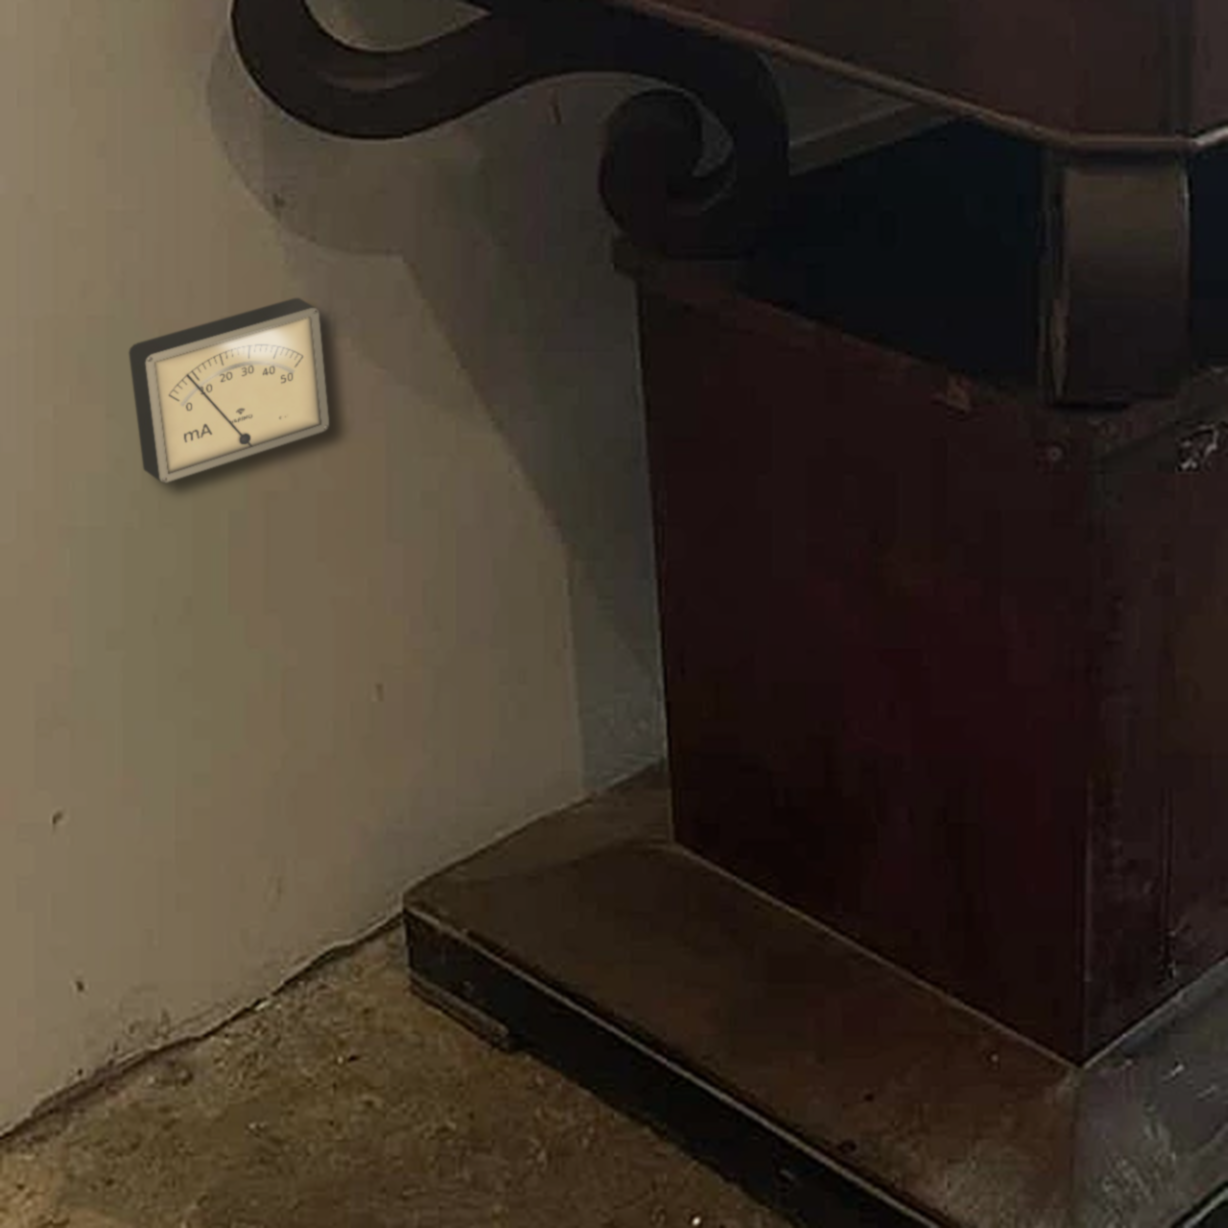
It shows 8 mA
